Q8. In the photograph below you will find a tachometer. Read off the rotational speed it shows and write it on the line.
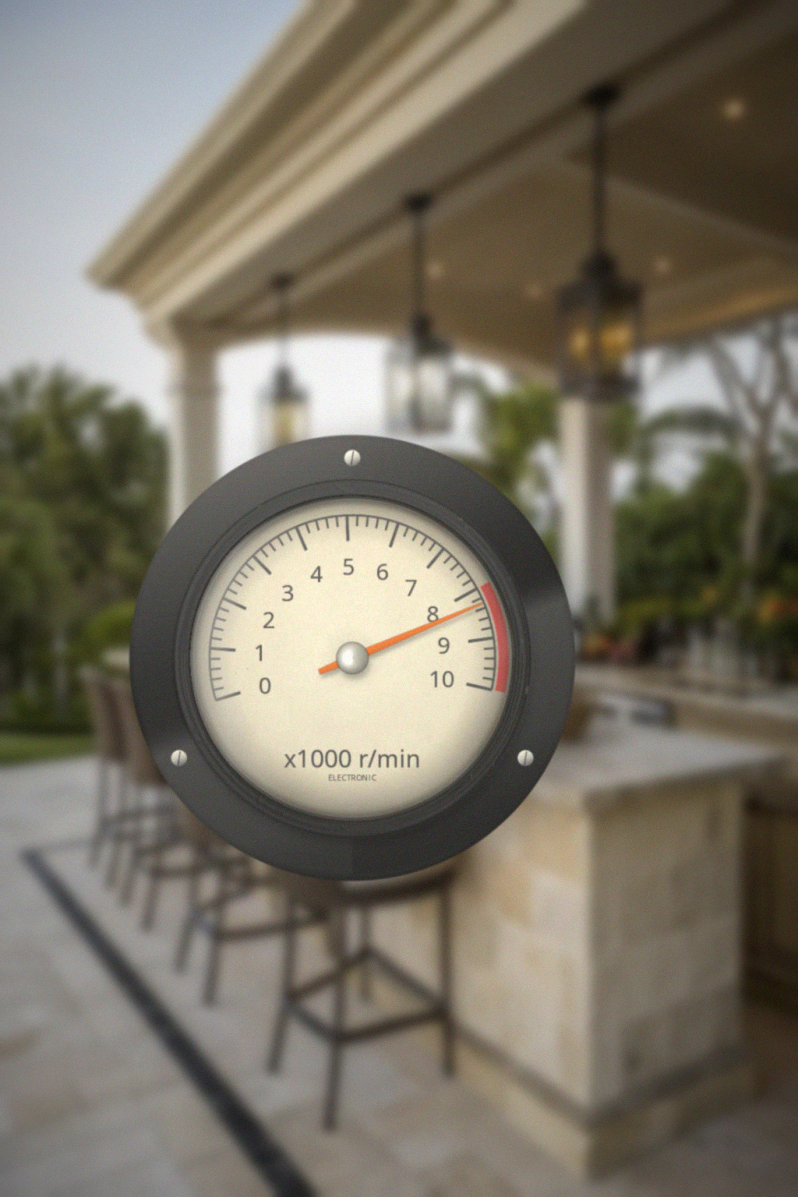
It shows 8300 rpm
